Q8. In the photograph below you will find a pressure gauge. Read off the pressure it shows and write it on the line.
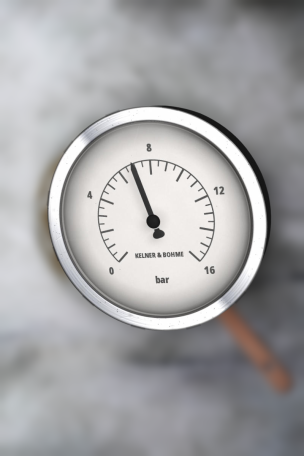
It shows 7 bar
